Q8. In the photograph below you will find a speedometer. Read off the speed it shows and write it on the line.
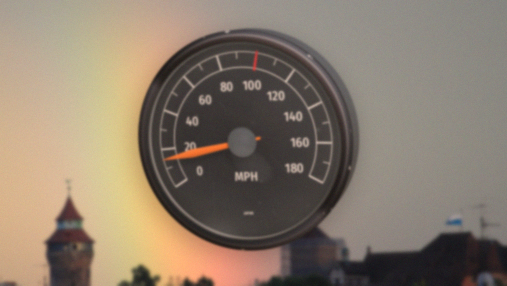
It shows 15 mph
